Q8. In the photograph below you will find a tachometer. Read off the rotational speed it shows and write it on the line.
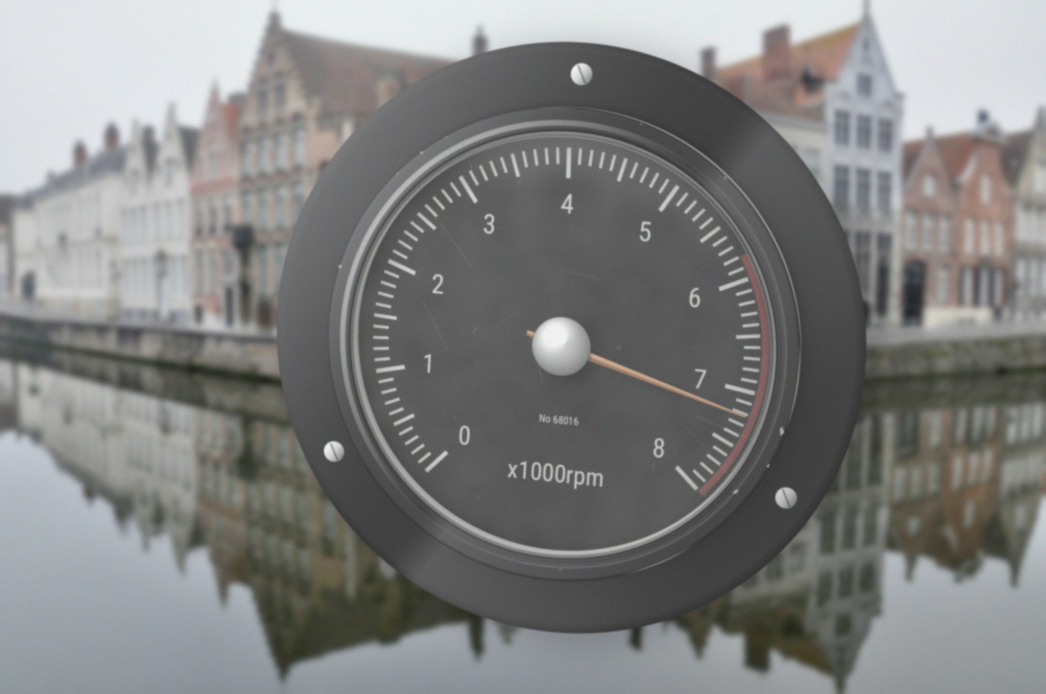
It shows 7200 rpm
